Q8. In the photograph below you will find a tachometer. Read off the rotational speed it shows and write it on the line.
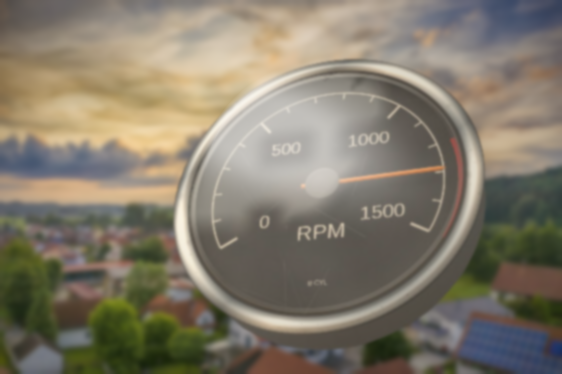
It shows 1300 rpm
